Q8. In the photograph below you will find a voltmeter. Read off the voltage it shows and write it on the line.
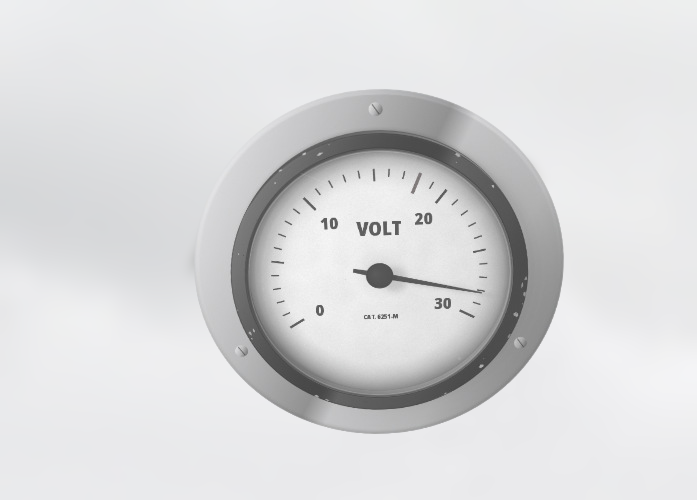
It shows 28 V
